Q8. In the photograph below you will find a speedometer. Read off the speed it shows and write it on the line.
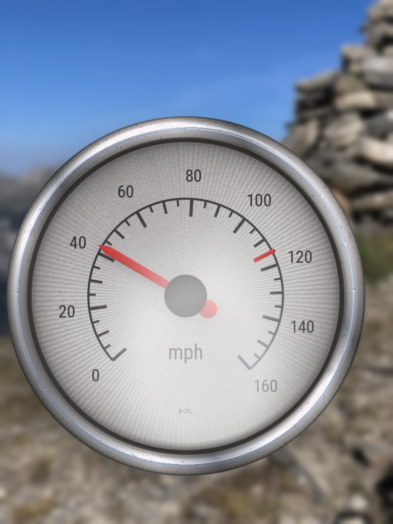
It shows 42.5 mph
